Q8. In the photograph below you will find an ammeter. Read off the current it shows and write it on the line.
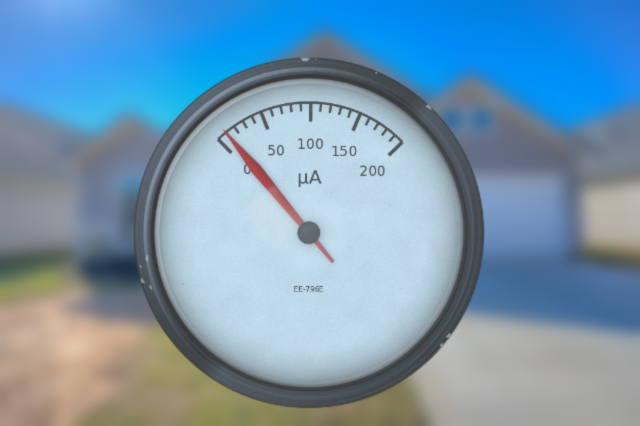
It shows 10 µA
